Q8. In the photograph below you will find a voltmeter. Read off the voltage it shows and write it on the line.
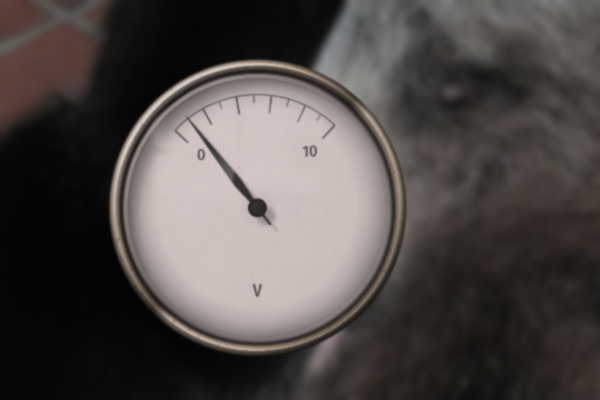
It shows 1 V
